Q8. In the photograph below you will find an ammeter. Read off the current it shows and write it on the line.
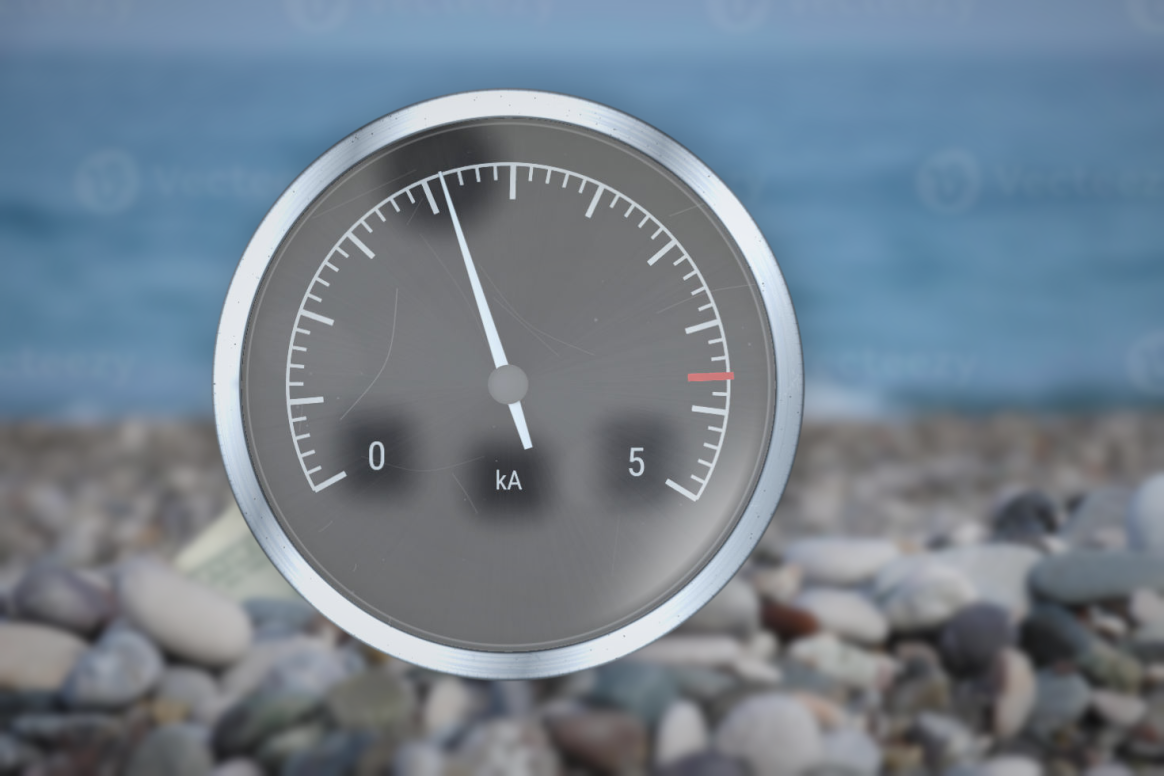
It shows 2.1 kA
